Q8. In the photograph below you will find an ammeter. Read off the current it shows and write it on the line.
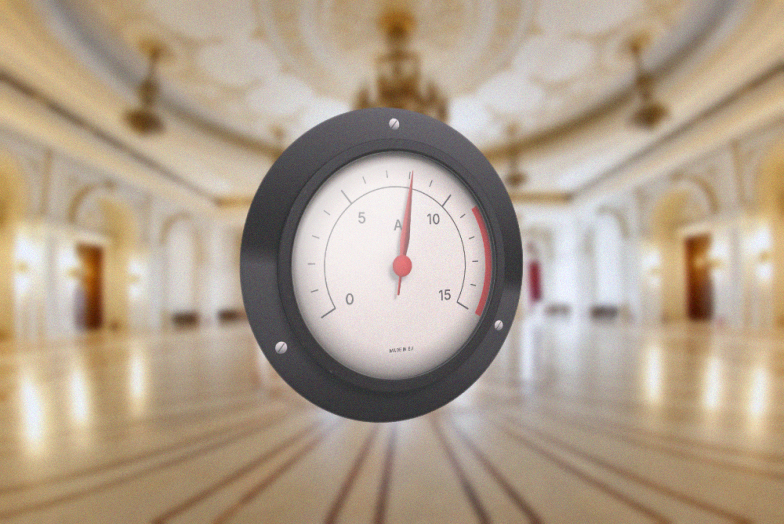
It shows 8 A
